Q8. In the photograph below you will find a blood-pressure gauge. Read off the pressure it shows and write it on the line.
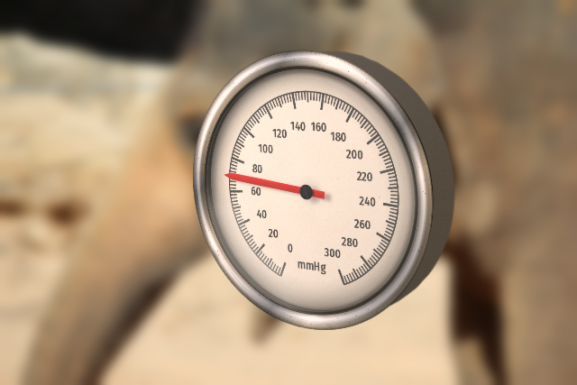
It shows 70 mmHg
